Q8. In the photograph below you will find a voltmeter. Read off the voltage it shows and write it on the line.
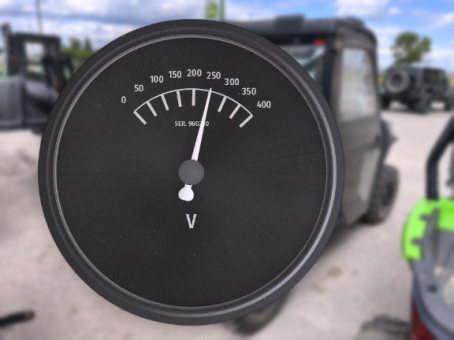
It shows 250 V
